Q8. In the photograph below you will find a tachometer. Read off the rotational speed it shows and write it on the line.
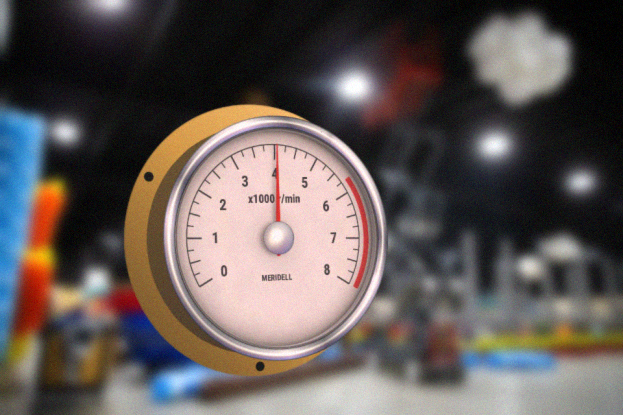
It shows 4000 rpm
